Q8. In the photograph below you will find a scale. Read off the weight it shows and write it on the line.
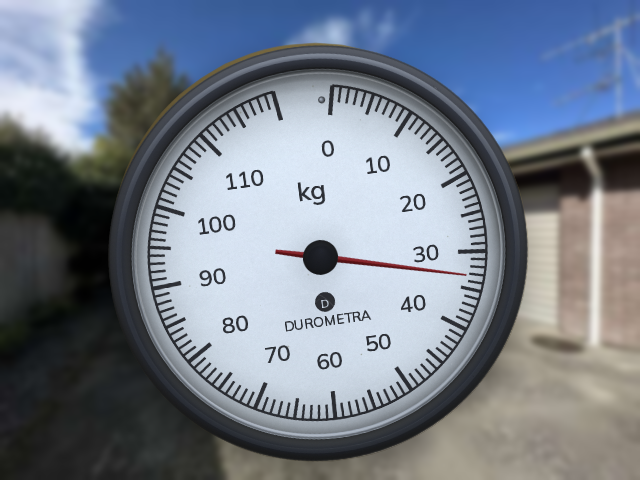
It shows 33 kg
